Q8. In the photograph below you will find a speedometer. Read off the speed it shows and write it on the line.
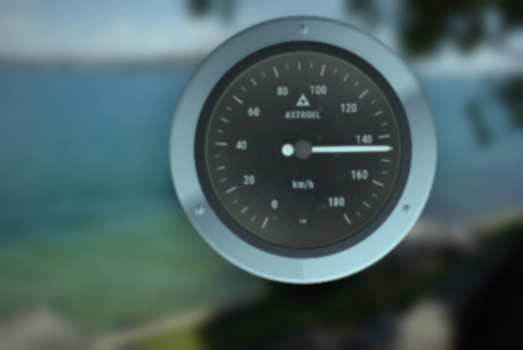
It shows 145 km/h
